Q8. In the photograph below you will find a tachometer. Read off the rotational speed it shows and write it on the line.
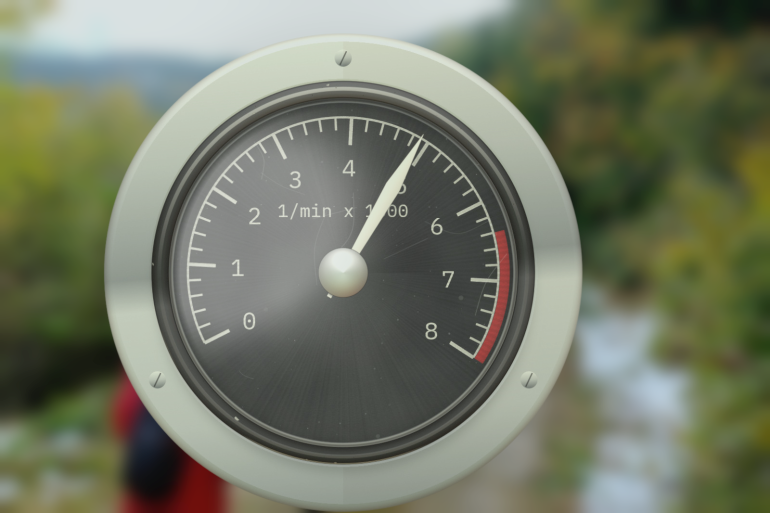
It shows 4900 rpm
